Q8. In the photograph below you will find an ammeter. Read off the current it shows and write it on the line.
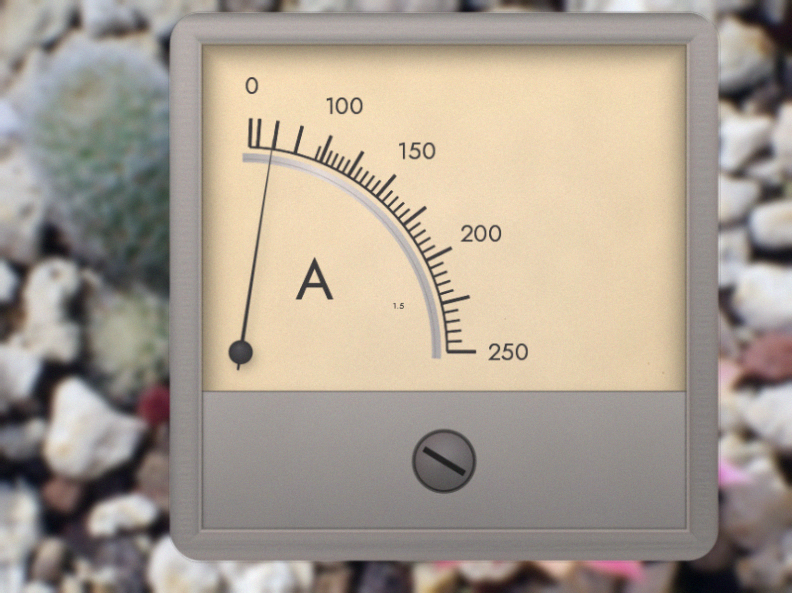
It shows 50 A
